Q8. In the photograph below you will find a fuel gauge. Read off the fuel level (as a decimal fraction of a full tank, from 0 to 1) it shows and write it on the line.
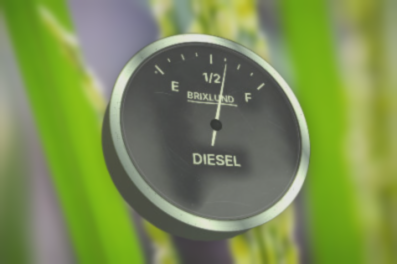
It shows 0.625
